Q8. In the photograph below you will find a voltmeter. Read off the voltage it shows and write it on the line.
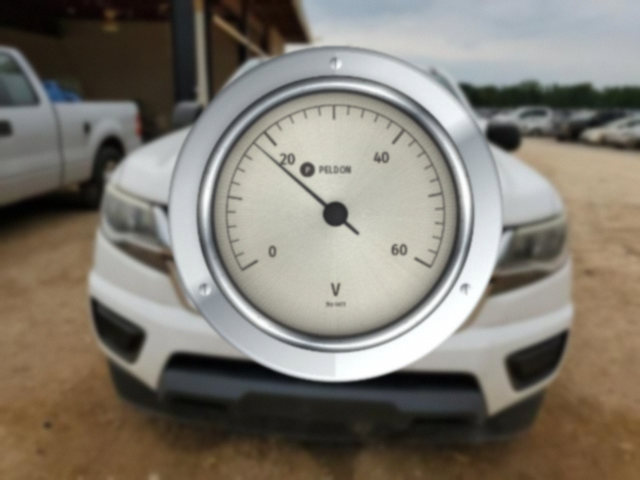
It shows 18 V
